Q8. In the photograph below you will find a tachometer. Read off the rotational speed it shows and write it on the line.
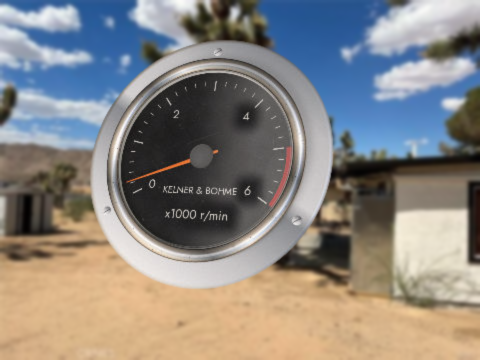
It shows 200 rpm
